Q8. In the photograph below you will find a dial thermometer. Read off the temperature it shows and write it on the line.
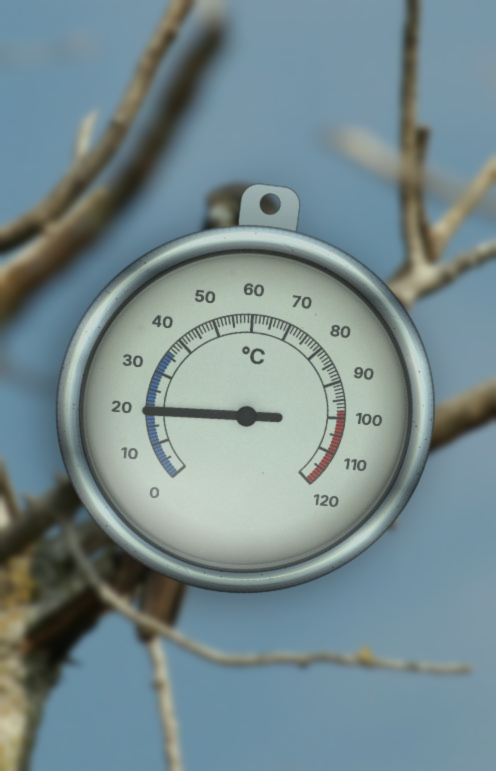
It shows 20 °C
